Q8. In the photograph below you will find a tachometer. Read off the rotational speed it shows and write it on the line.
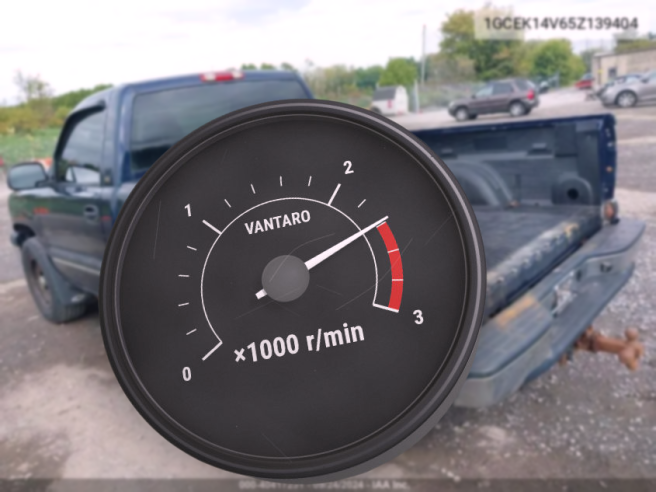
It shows 2400 rpm
